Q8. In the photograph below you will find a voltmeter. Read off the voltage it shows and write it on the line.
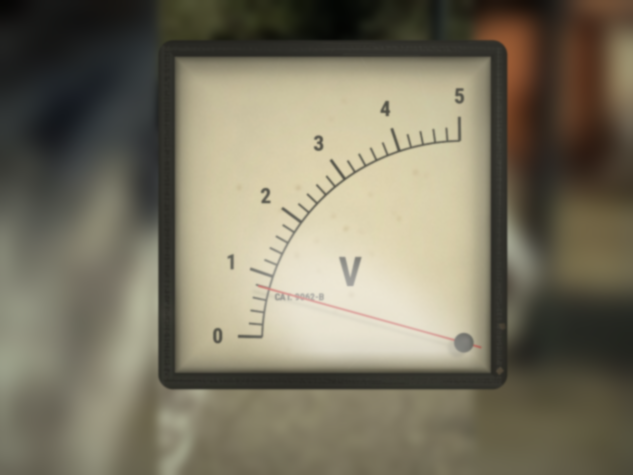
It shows 0.8 V
